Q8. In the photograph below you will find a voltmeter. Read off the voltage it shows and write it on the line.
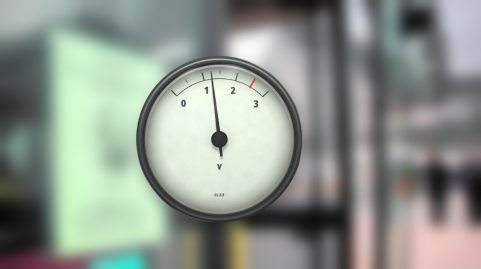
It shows 1.25 V
